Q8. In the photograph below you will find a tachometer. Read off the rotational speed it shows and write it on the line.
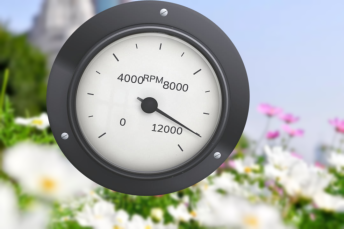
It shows 11000 rpm
